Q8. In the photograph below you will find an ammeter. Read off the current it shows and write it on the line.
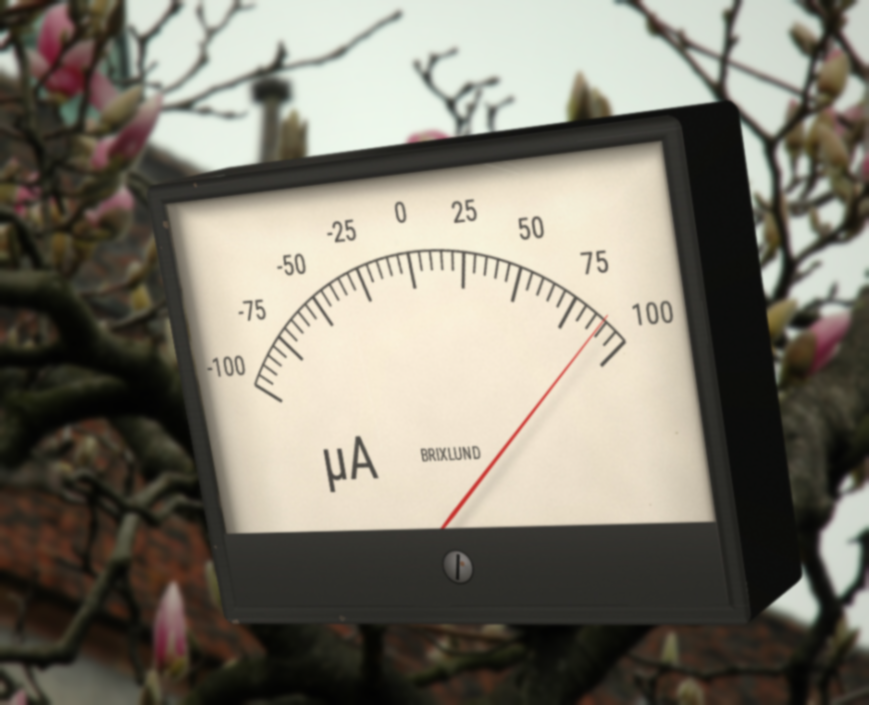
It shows 90 µA
